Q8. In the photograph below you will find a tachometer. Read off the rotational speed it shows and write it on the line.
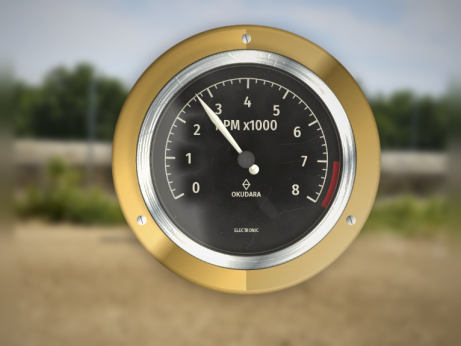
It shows 2700 rpm
